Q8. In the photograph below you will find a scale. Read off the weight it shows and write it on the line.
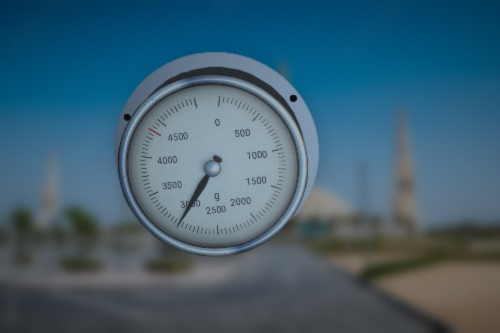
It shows 3000 g
